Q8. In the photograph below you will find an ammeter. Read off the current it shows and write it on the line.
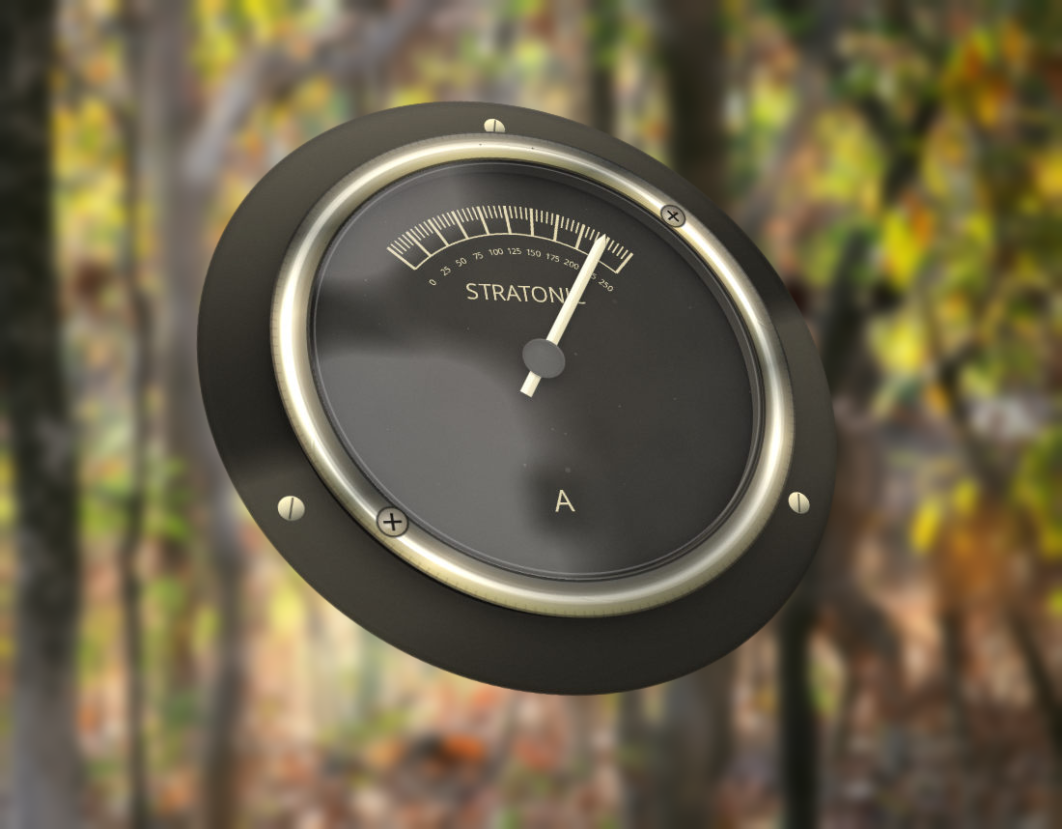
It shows 220 A
